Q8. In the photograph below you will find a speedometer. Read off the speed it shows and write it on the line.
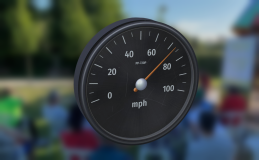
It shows 72.5 mph
